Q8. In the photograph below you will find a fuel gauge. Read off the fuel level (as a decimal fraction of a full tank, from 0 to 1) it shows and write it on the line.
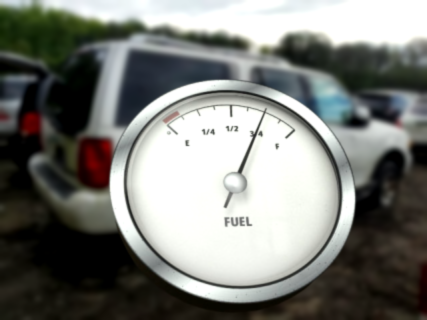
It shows 0.75
